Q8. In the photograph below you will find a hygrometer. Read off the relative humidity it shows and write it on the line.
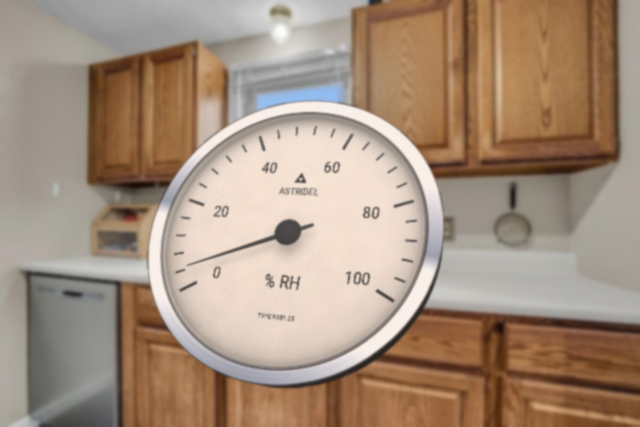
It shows 4 %
